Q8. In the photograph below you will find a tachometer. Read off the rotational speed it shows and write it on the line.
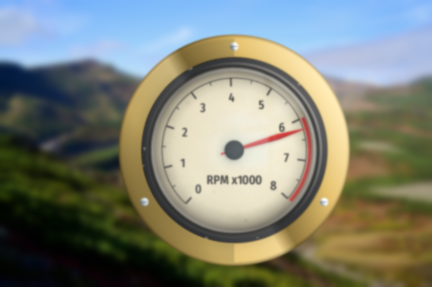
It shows 6250 rpm
